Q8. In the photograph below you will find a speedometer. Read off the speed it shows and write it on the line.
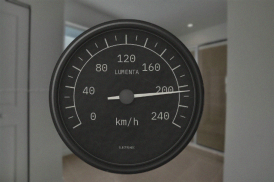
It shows 205 km/h
